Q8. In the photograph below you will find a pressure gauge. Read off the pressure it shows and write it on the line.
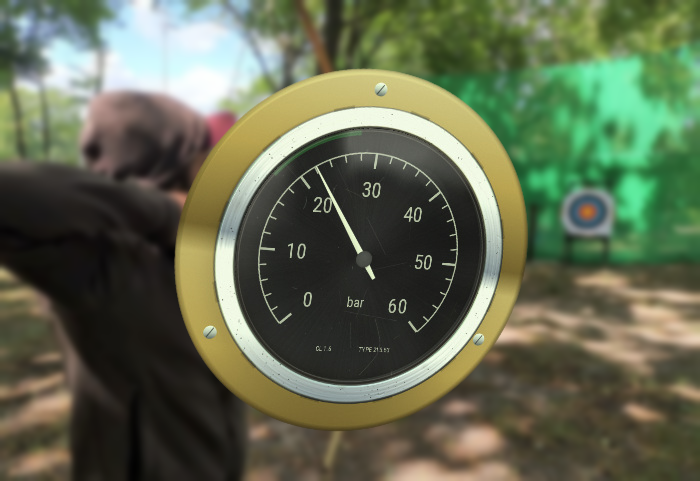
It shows 22 bar
